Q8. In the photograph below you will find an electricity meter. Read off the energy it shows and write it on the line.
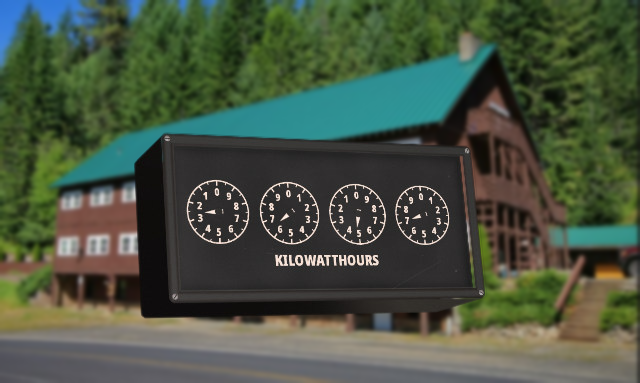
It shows 2647 kWh
